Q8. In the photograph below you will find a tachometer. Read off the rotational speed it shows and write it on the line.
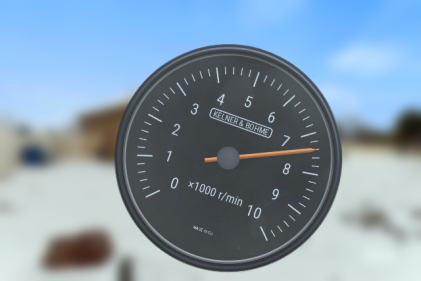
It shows 7400 rpm
